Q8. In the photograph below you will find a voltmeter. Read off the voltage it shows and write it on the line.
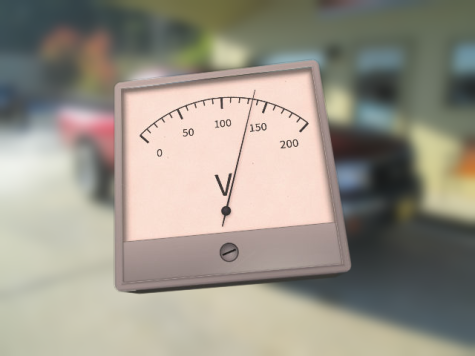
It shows 135 V
